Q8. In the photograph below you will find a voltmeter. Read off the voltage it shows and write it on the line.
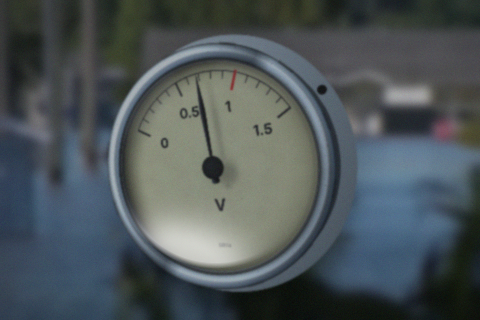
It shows 0.7 V
